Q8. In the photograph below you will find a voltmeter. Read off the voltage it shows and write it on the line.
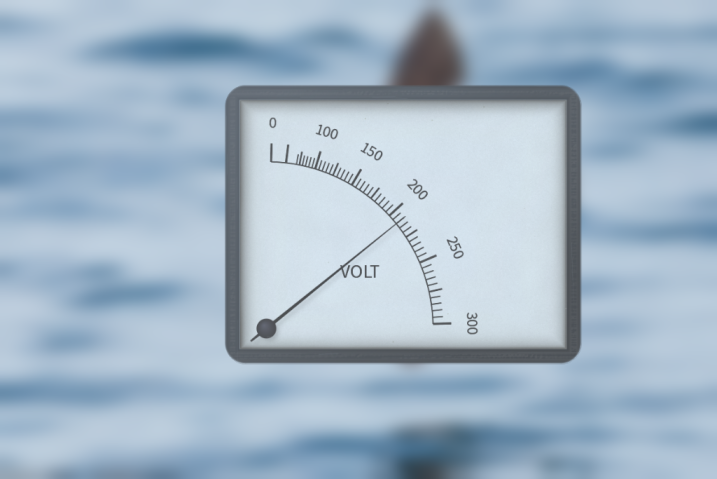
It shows 210 V
